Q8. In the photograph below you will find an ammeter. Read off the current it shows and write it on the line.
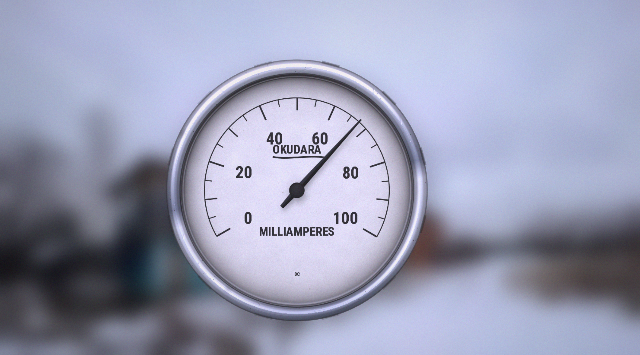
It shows 67.5 mA
